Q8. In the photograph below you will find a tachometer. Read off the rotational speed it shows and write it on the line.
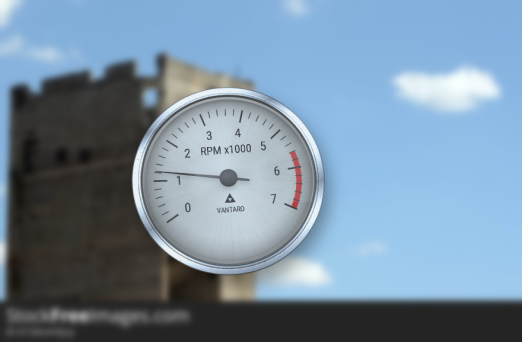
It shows 1200 rpm
